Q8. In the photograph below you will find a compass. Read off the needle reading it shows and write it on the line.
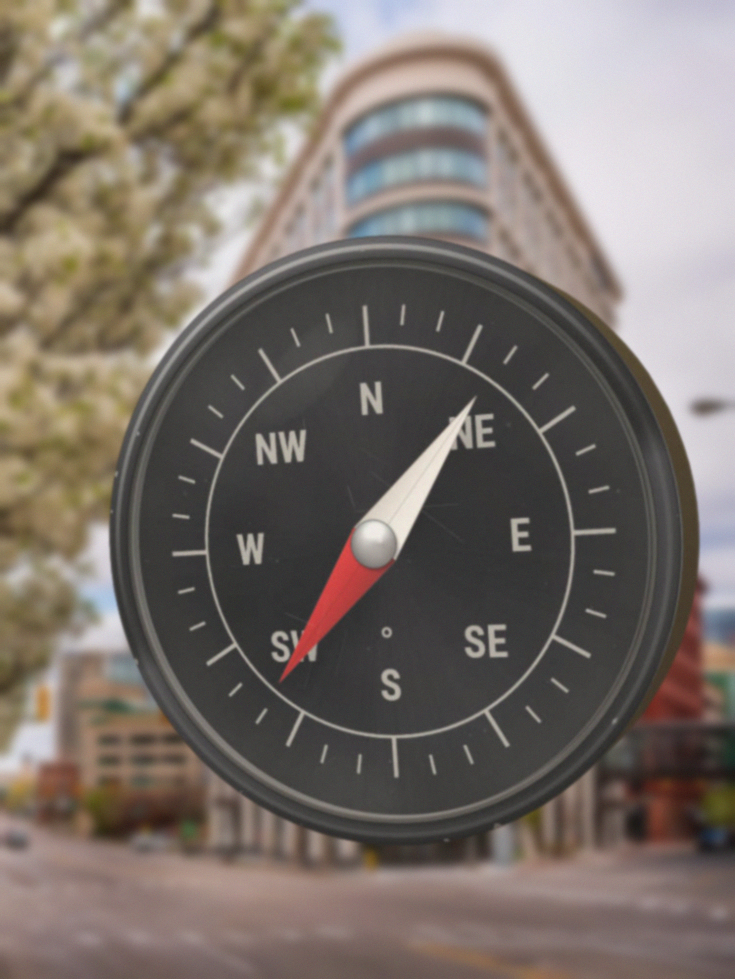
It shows 220 °
